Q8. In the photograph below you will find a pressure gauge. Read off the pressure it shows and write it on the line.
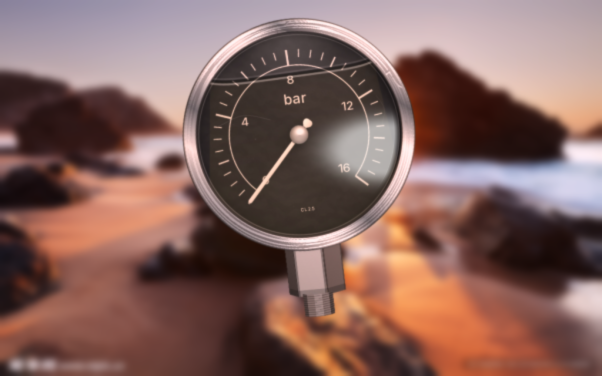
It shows 0 bar
